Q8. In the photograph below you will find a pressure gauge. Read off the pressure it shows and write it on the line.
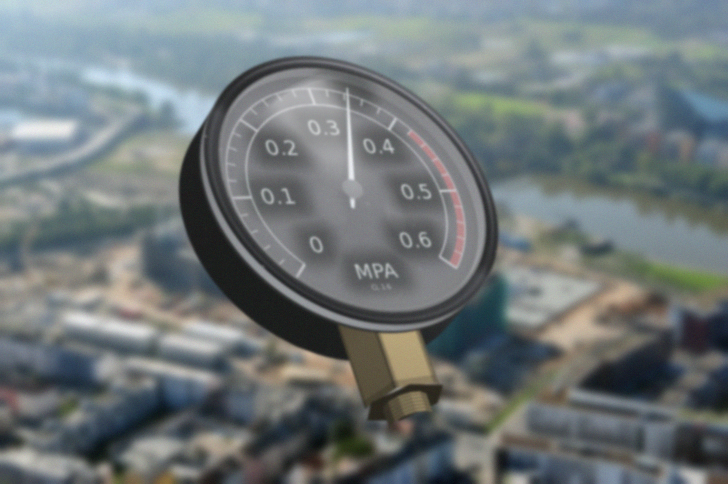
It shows 0.34 MPa
